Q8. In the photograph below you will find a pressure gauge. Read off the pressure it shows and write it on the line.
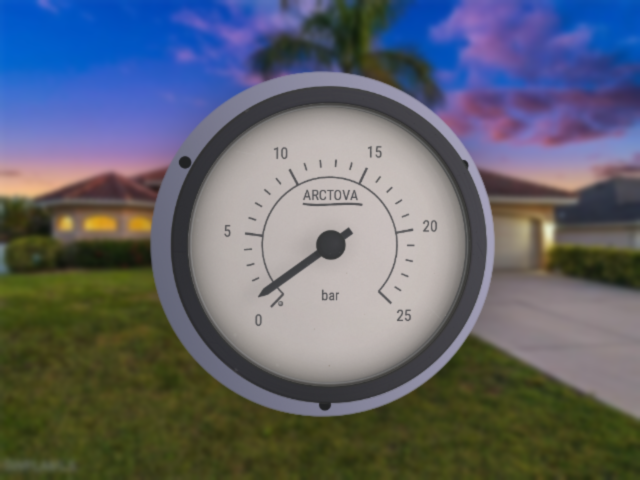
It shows 1 bar
